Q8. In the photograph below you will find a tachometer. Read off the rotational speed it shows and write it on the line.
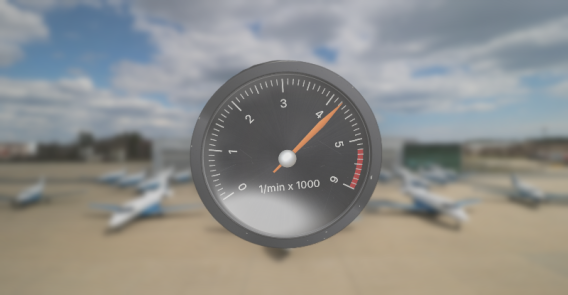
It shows 4200 rpm
